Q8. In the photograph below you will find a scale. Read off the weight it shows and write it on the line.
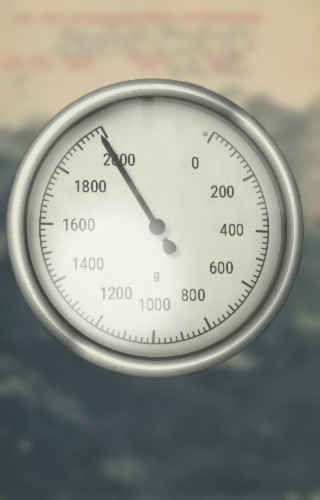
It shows 1980 g
